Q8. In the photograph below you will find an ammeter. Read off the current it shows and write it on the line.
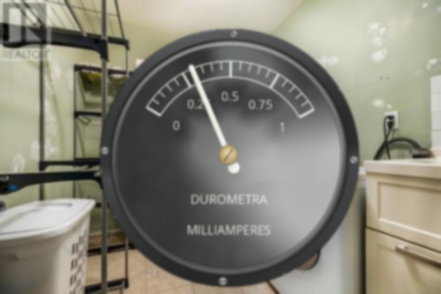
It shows 0.3 mA
